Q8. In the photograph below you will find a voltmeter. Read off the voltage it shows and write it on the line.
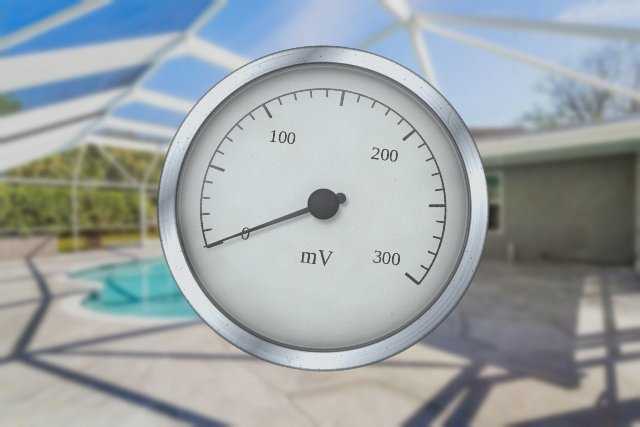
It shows 0 mV
